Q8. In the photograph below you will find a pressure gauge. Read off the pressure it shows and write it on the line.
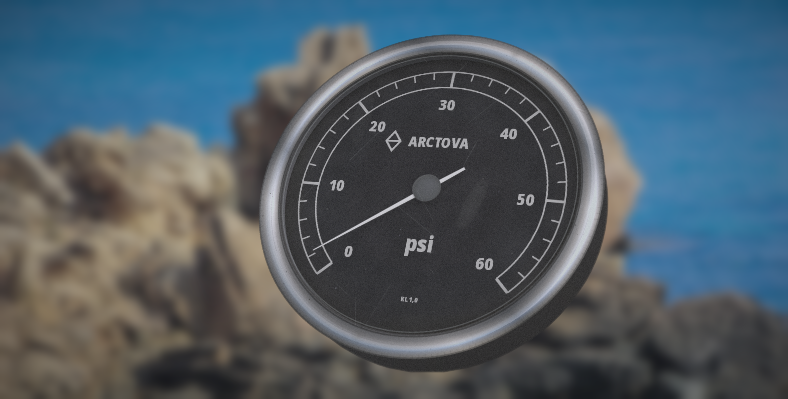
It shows 2 psi
